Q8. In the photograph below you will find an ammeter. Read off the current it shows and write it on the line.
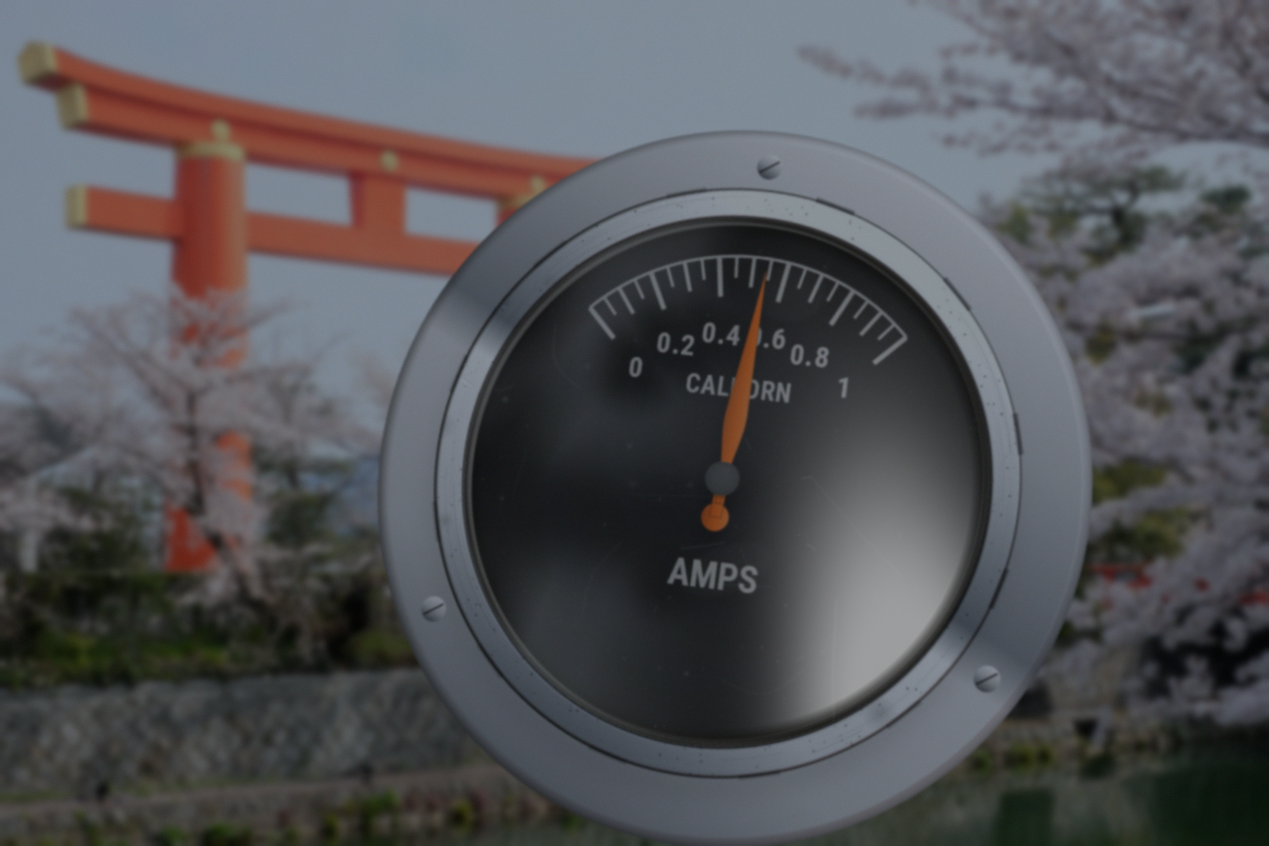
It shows 0.55 A
